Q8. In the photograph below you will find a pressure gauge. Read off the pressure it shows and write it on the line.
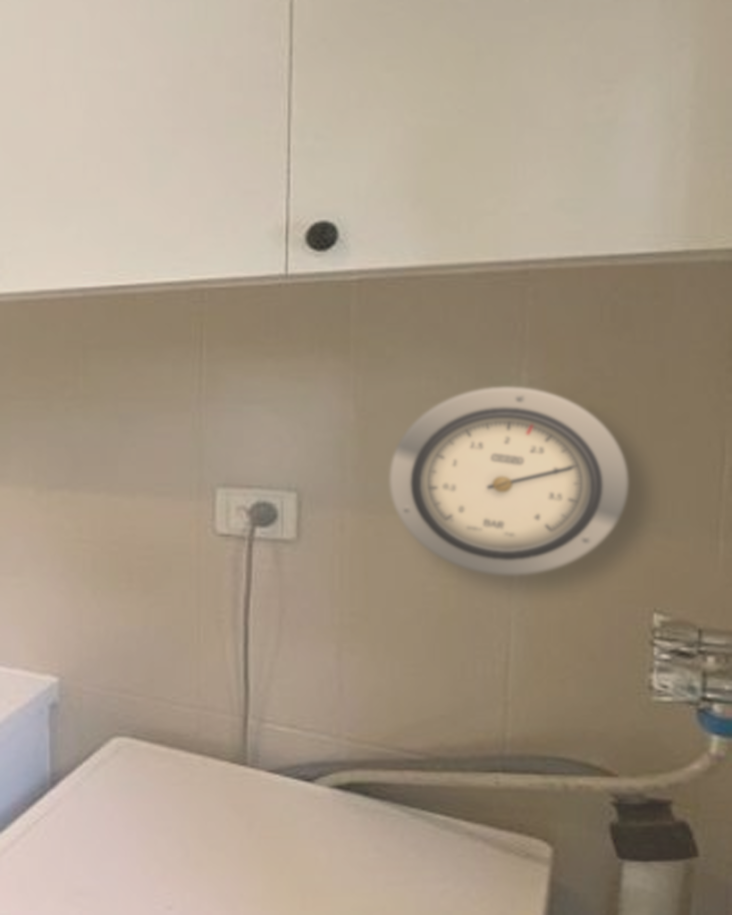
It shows 3 bar
